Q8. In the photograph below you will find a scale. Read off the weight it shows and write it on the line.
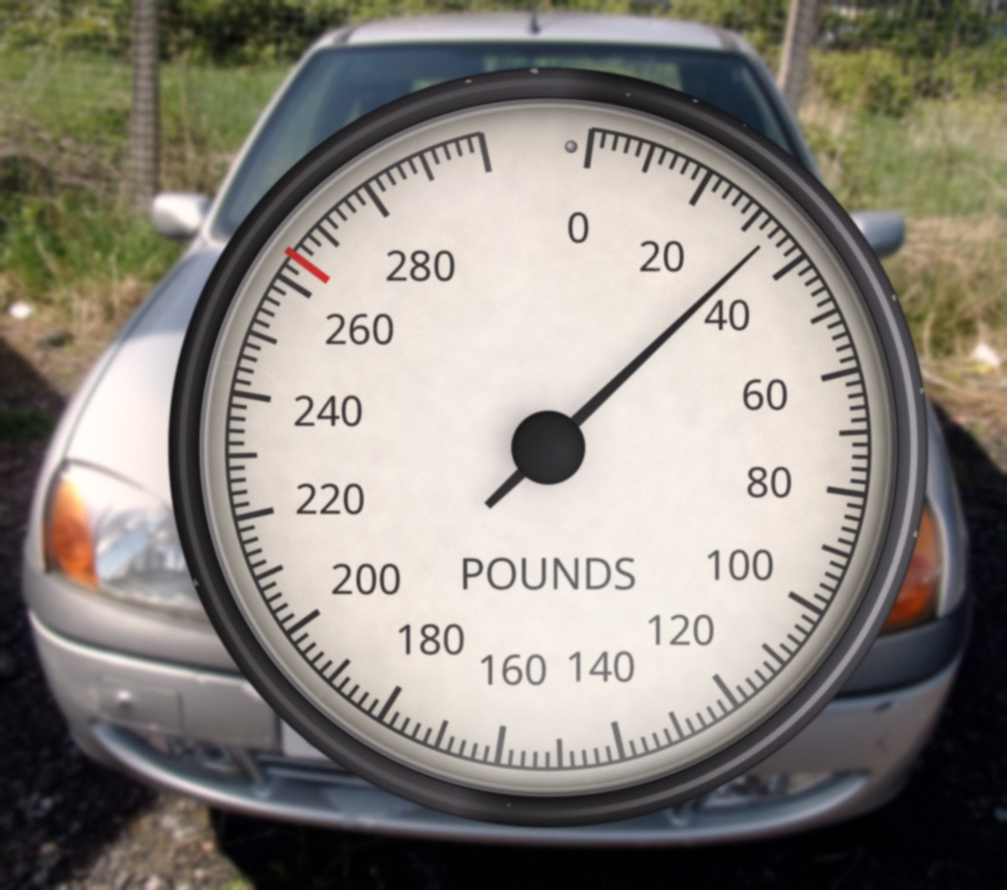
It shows 34 lb
